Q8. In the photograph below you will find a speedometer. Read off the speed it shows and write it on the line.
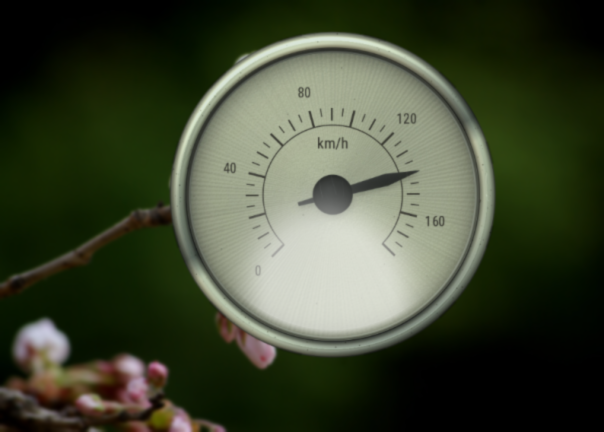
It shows 140 km/h
